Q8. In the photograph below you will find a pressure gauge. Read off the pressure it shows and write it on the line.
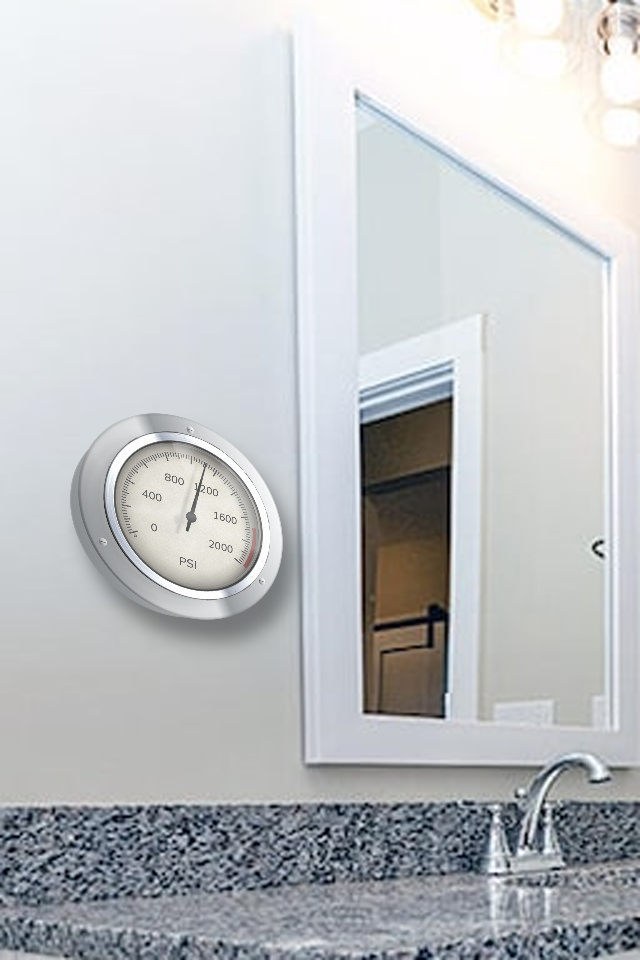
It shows 1100 psi
